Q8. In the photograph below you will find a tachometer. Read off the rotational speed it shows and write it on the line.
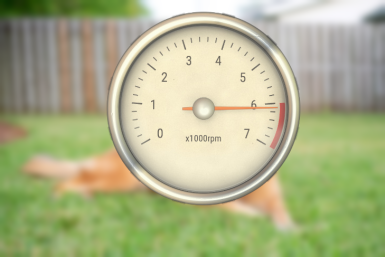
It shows 6100 rpm
